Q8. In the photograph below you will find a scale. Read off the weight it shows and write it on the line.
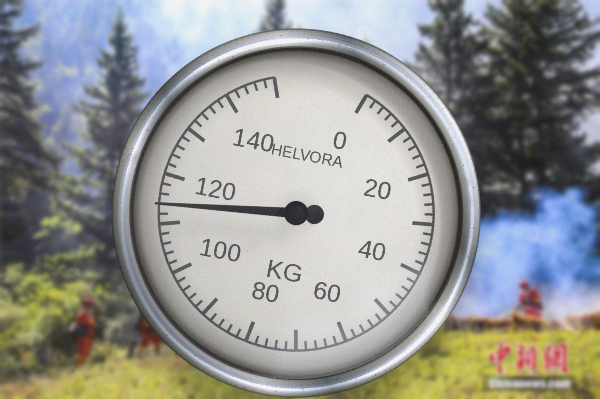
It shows 114 kg
